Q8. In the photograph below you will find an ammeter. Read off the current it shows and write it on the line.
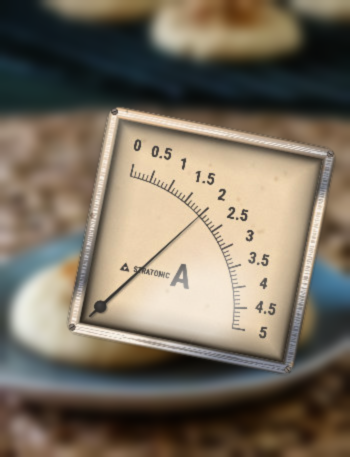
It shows 2 A
